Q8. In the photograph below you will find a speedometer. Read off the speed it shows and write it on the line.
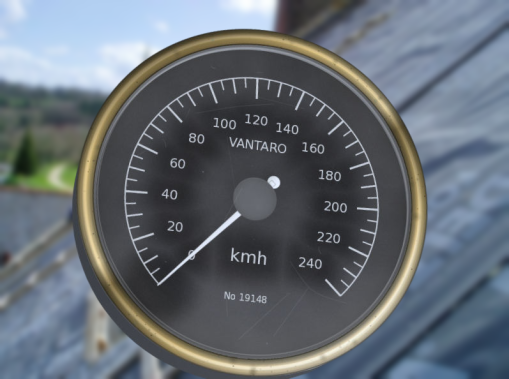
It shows 0 km/h
